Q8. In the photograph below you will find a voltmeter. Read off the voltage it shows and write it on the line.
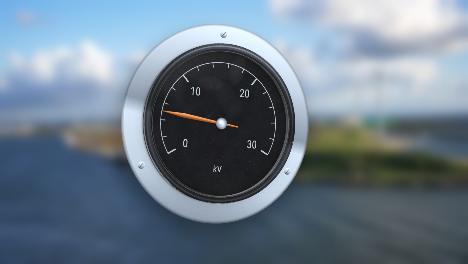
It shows 5 kV
